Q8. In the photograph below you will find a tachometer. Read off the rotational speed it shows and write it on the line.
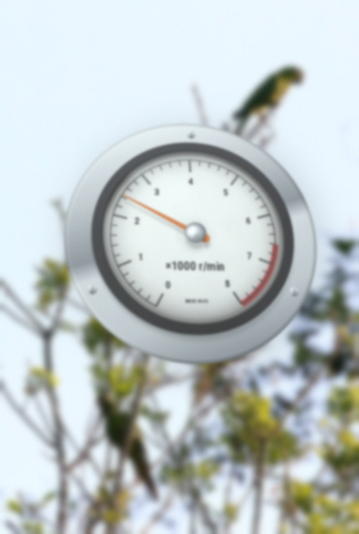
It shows 2400 rpm
